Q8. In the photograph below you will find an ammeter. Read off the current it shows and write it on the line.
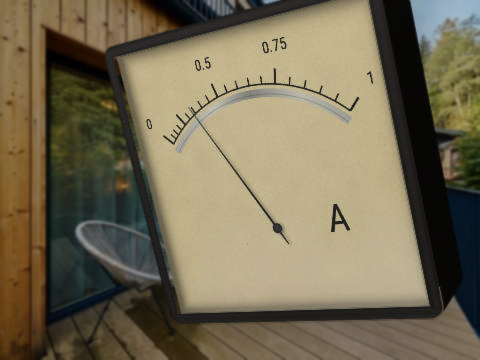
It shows 0.35 A
